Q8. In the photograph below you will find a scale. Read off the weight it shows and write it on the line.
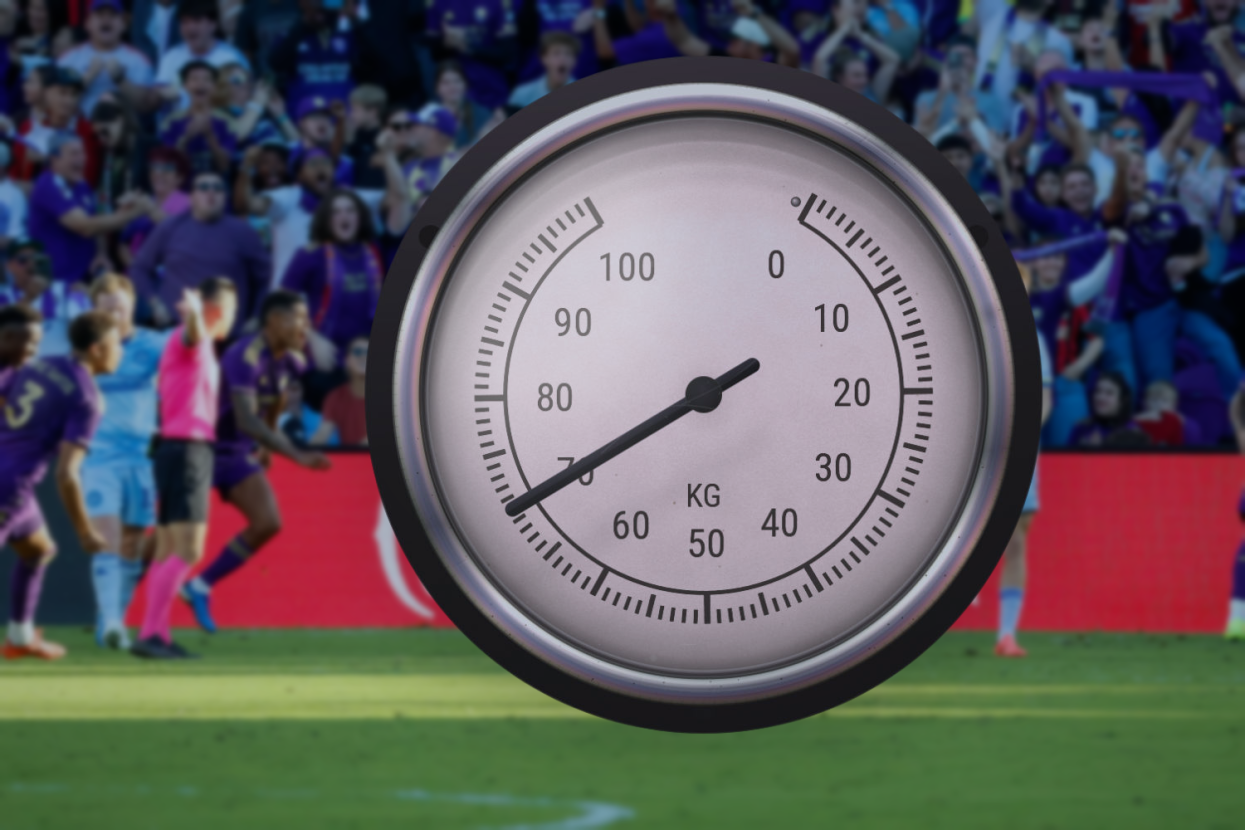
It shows 70 kg
